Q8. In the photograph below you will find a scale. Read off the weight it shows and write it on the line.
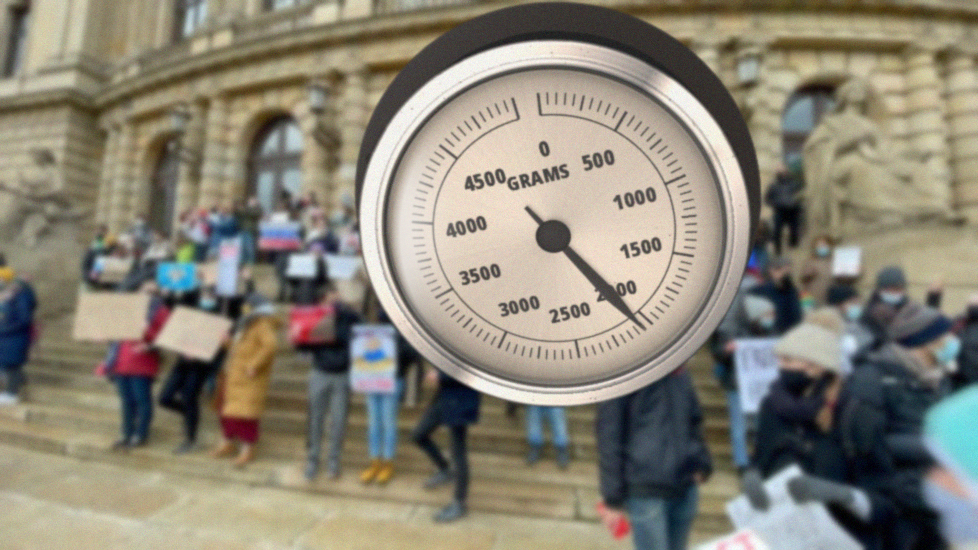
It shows 2050 g
